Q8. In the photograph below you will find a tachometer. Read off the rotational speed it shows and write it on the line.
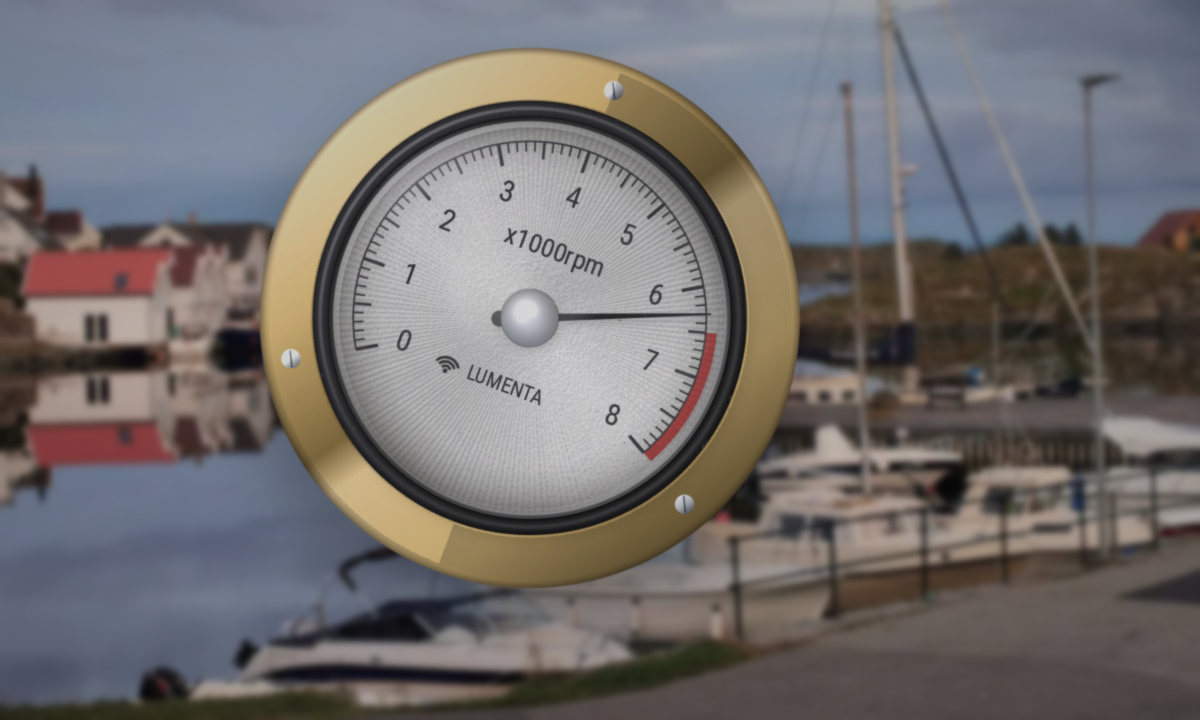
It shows 6300 rpm
